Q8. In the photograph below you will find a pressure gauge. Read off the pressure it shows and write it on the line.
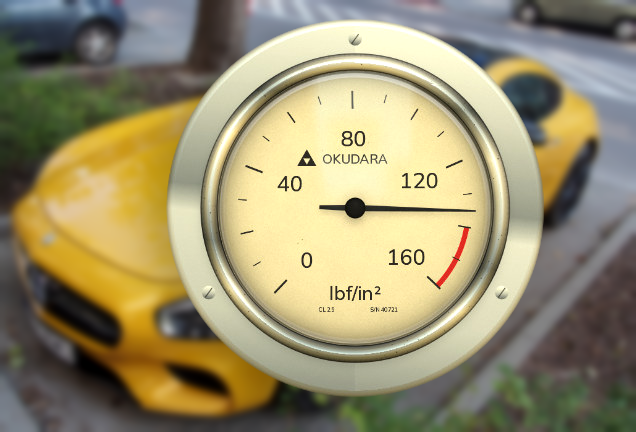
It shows 135 psi
